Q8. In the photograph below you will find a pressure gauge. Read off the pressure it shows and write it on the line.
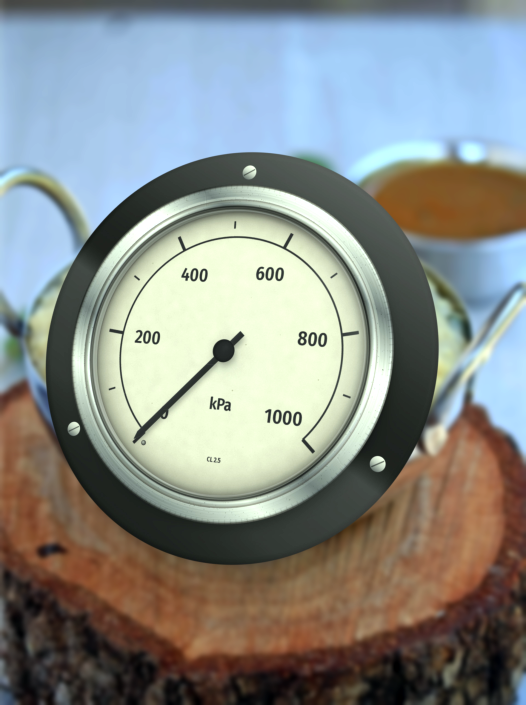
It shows 0 kPa
